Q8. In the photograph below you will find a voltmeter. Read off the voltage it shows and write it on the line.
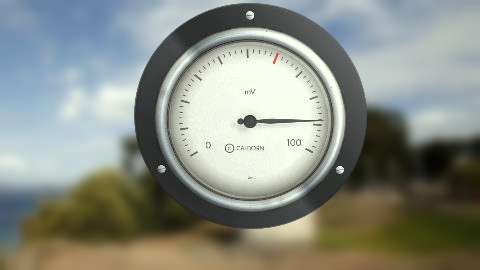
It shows 88 mV
